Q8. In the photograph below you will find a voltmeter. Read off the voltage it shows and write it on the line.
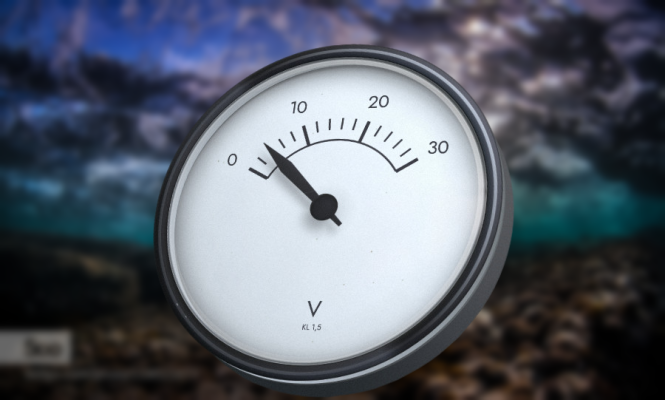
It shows 4 V
